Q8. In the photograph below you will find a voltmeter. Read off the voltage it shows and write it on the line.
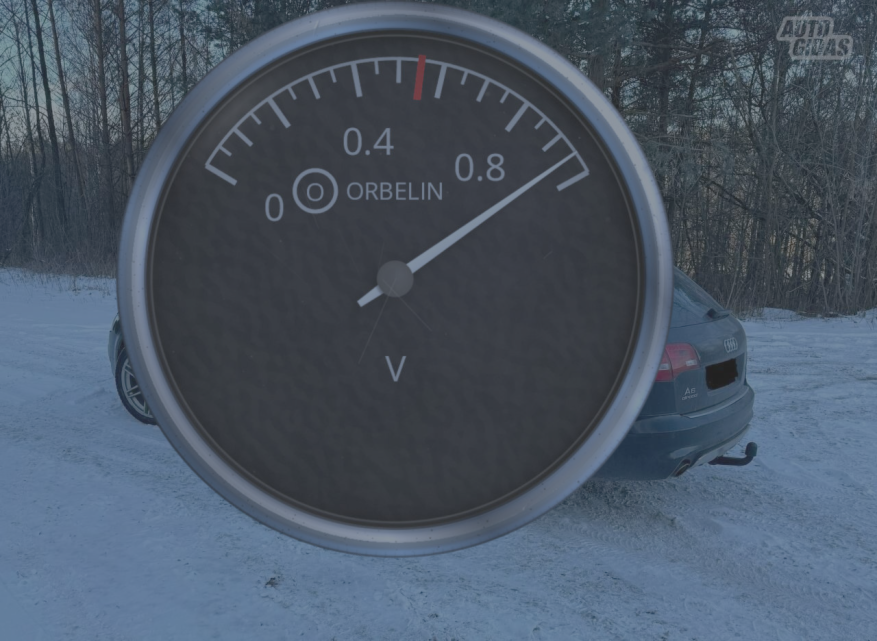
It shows 0.95 V
